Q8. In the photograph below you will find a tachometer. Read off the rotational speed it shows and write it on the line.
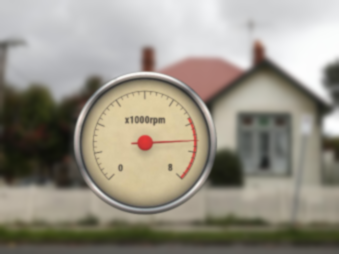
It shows 6600 rpm
